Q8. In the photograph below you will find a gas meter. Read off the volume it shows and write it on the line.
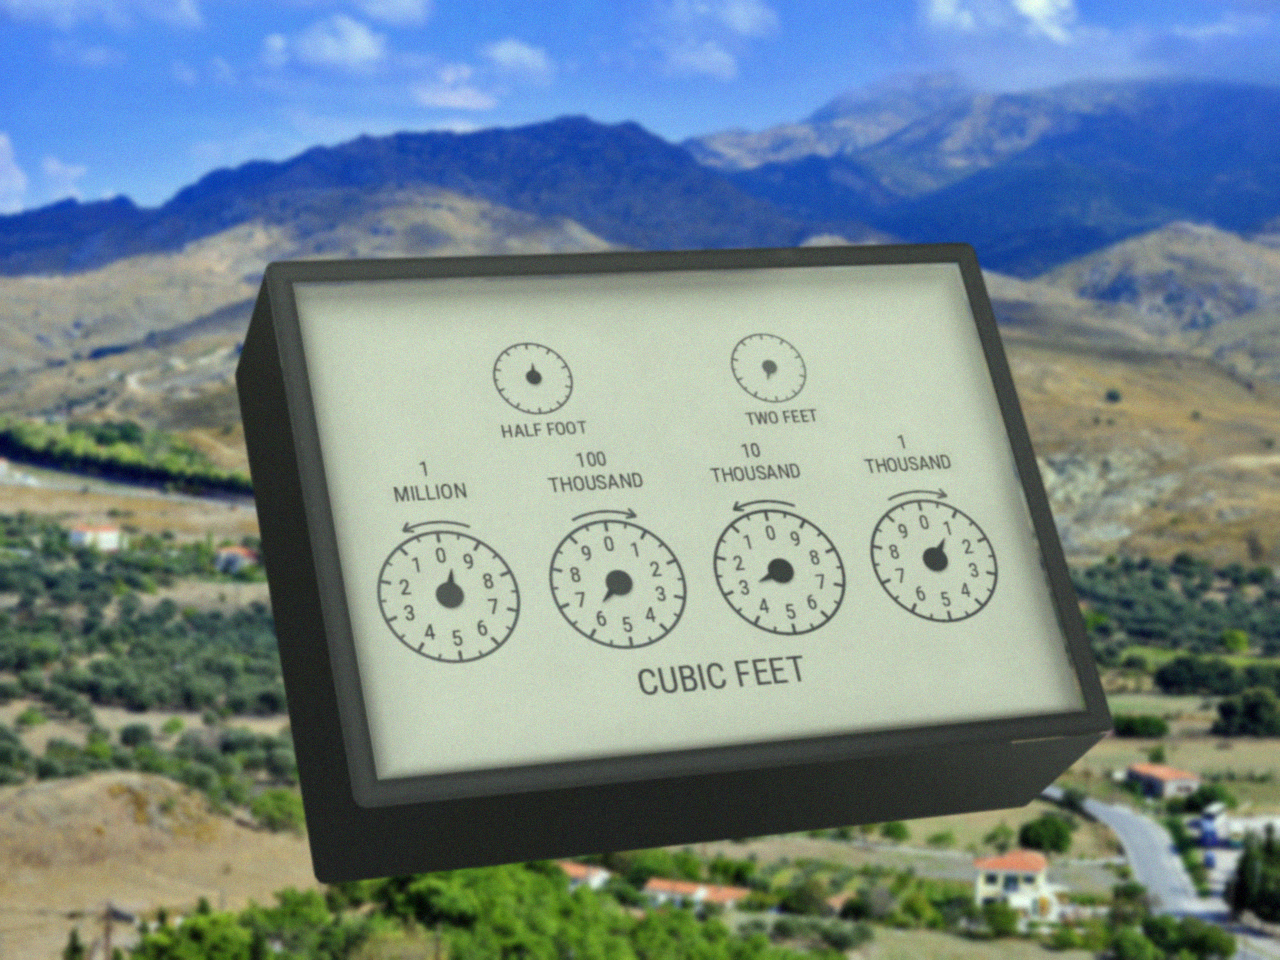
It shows 963100 ft³
